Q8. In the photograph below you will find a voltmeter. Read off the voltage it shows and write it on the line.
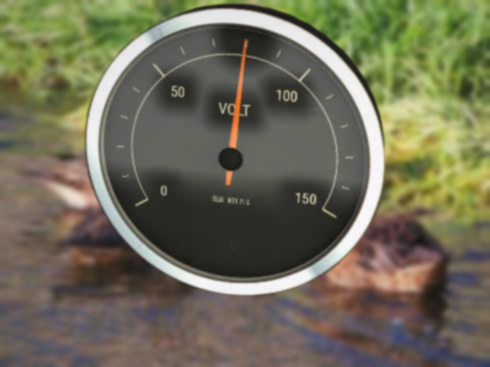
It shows 80 V
